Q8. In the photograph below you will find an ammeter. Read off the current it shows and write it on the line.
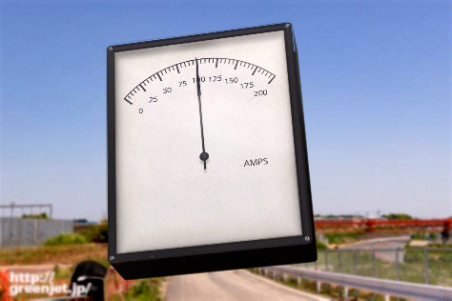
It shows 100 A
